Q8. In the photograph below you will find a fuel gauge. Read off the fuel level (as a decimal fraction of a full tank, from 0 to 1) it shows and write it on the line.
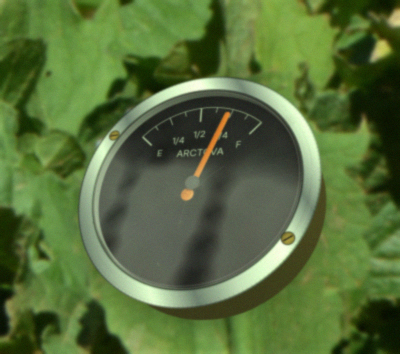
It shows 0.75
